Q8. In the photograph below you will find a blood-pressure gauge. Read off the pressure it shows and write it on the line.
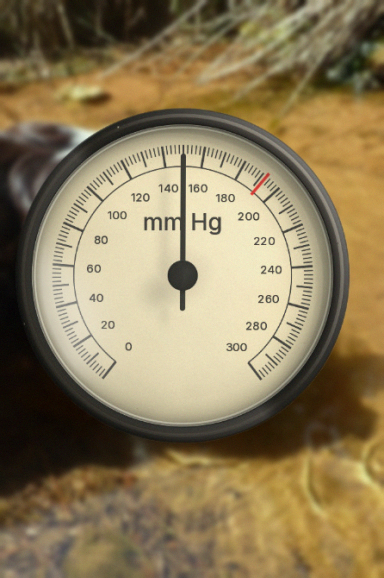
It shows 150 mmHg
